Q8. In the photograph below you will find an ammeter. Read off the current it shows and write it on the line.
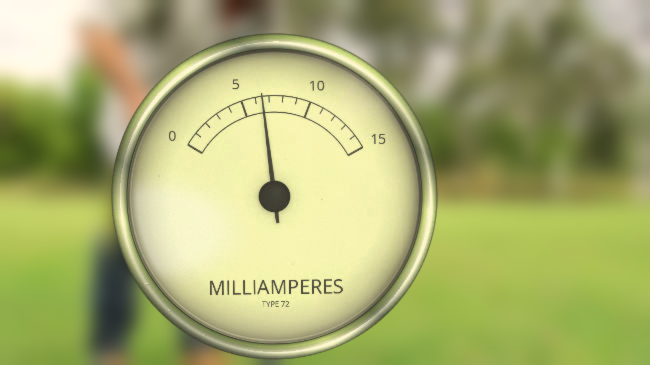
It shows 6.5 mA
